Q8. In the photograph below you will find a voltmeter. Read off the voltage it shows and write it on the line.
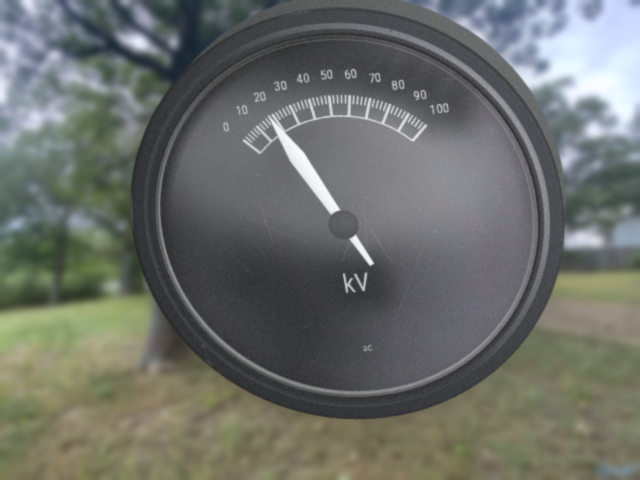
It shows 20 kV
